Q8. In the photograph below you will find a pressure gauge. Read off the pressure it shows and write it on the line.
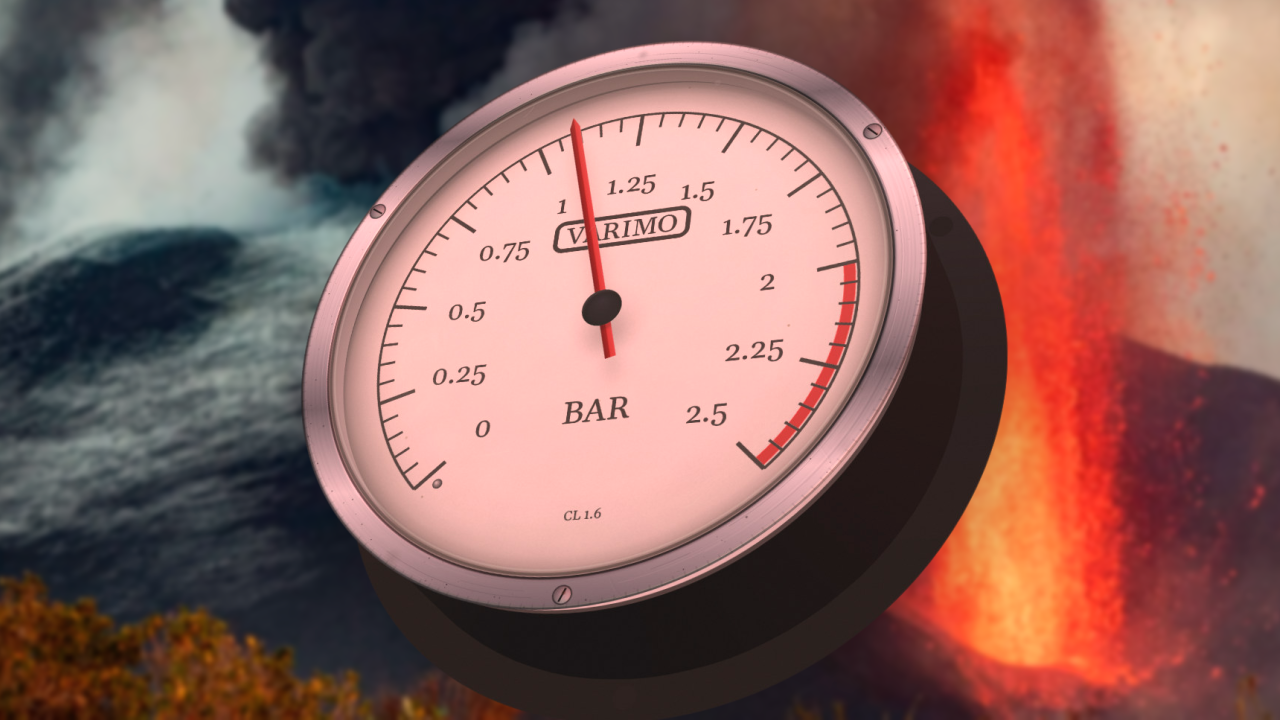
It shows 1.1 bar
